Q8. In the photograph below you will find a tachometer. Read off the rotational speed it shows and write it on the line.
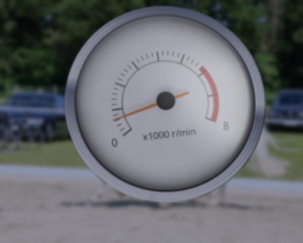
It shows 600 rpm
